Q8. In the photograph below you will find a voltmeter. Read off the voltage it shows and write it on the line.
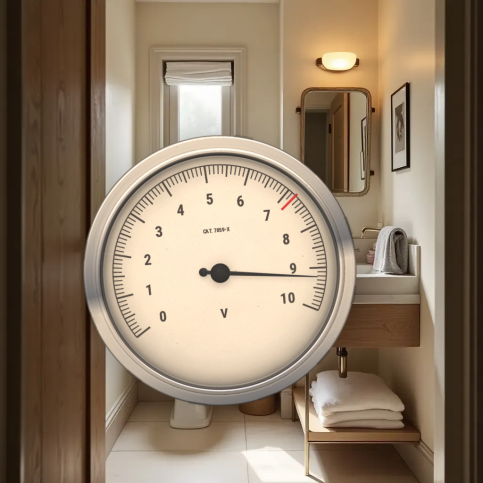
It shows 9.2 V
